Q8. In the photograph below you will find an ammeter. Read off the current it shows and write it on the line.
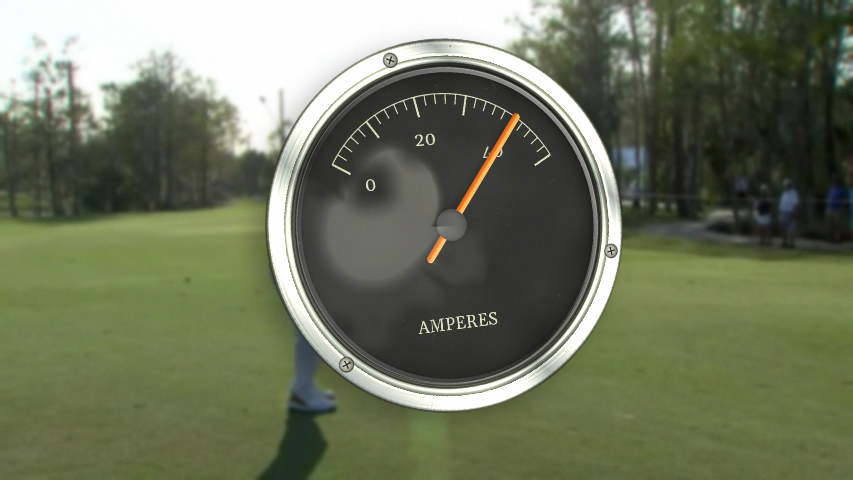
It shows 40 A
